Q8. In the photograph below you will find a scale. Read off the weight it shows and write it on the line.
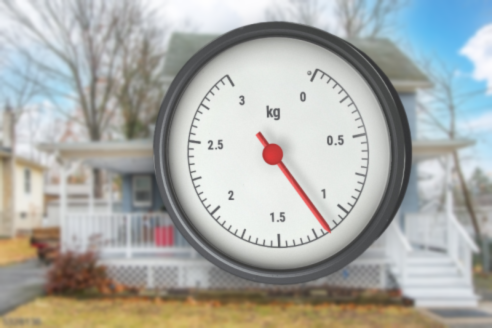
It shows 1.15 kg
